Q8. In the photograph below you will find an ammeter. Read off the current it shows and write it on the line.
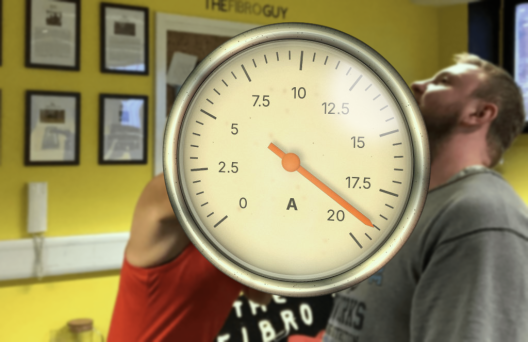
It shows 19 A
